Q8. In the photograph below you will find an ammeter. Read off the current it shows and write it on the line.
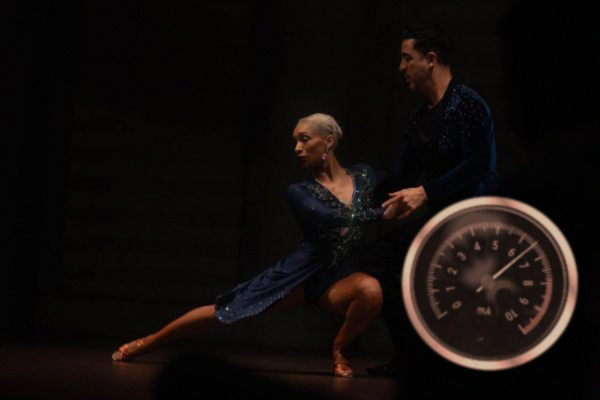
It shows 6.5 mA
